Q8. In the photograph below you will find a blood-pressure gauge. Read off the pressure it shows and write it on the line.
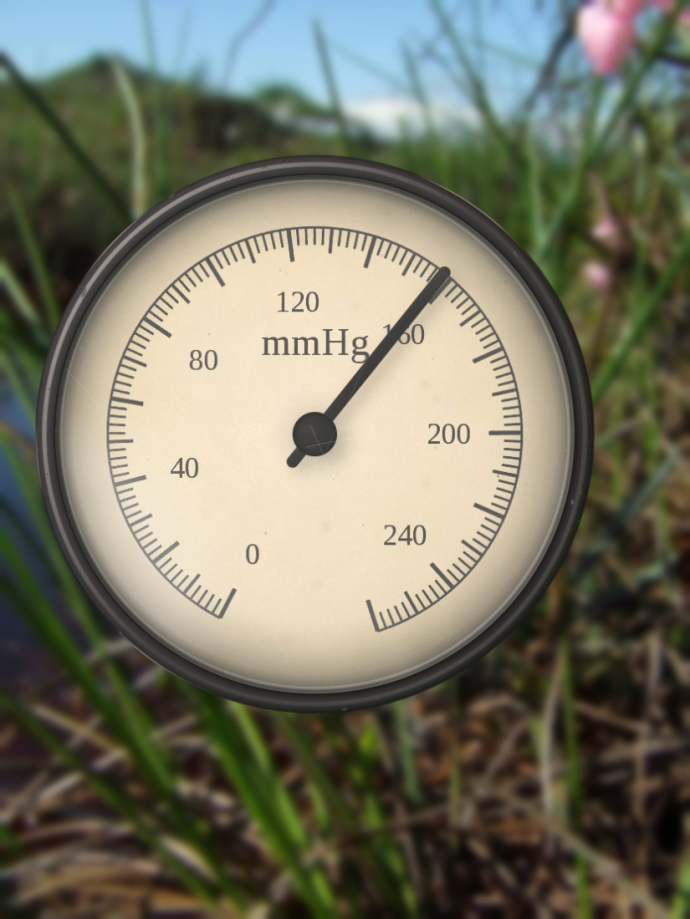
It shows 158 mmHg
